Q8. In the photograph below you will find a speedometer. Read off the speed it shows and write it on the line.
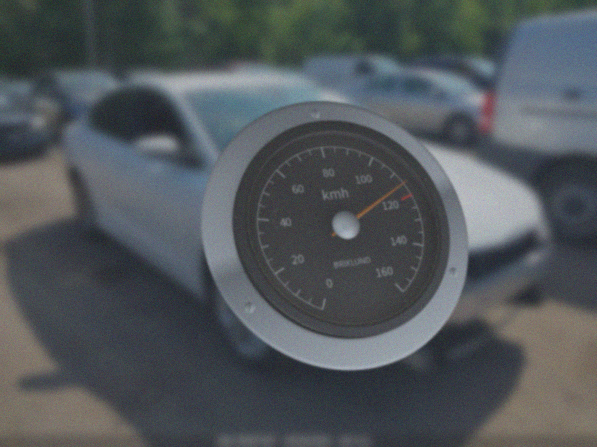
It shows 115 km/h
